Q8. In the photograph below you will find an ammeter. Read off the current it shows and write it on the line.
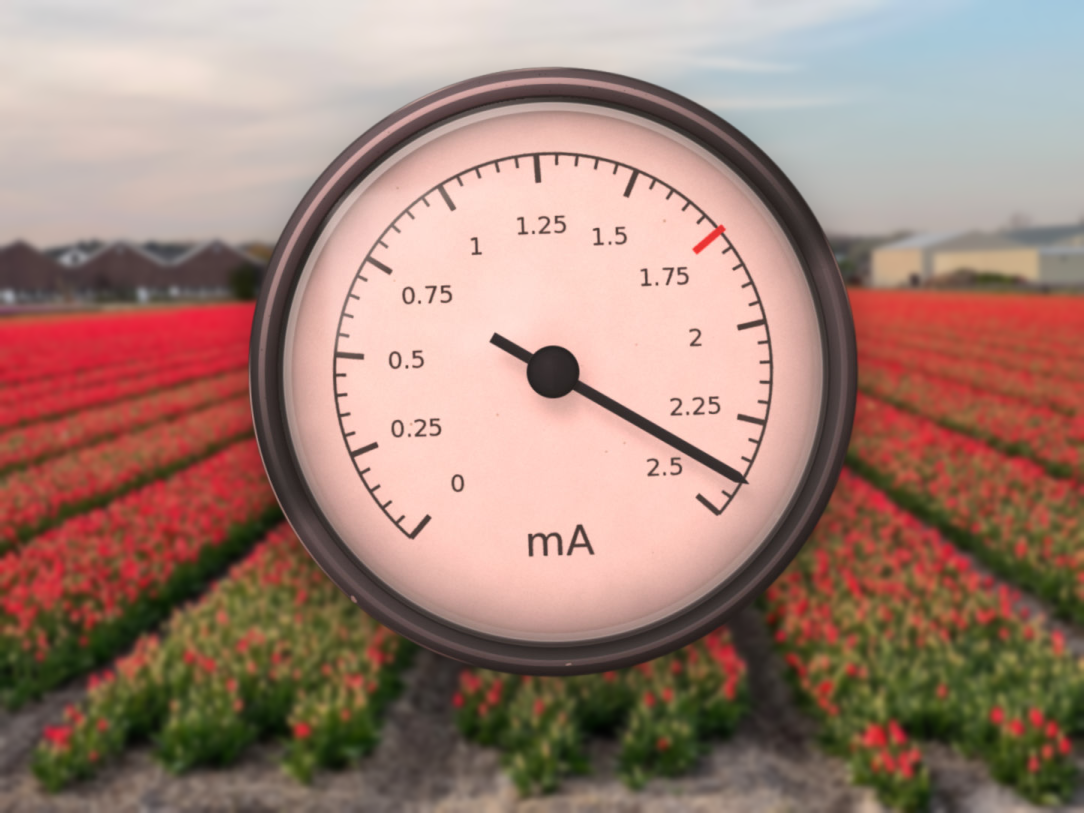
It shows 2.4 mA
